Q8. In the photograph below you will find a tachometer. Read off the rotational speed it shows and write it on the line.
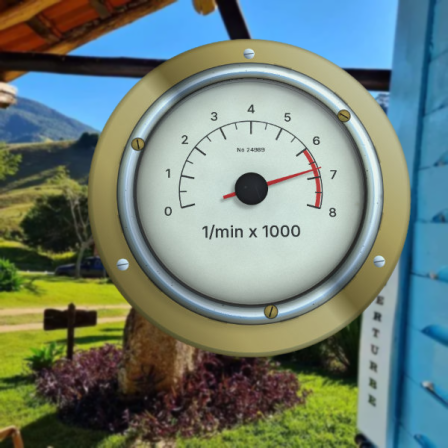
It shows 6750 rpm
